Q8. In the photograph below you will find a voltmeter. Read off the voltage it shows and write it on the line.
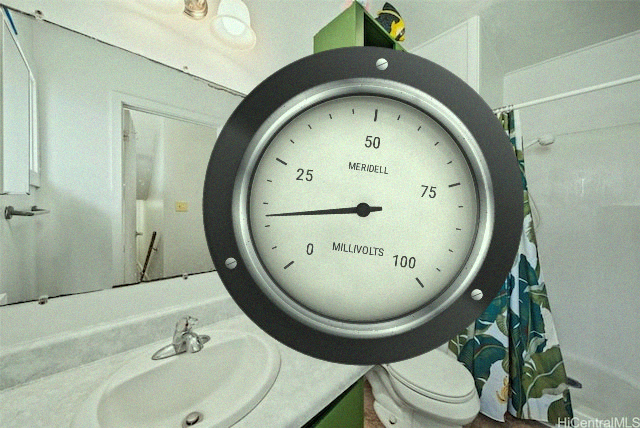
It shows 12.5 mV
